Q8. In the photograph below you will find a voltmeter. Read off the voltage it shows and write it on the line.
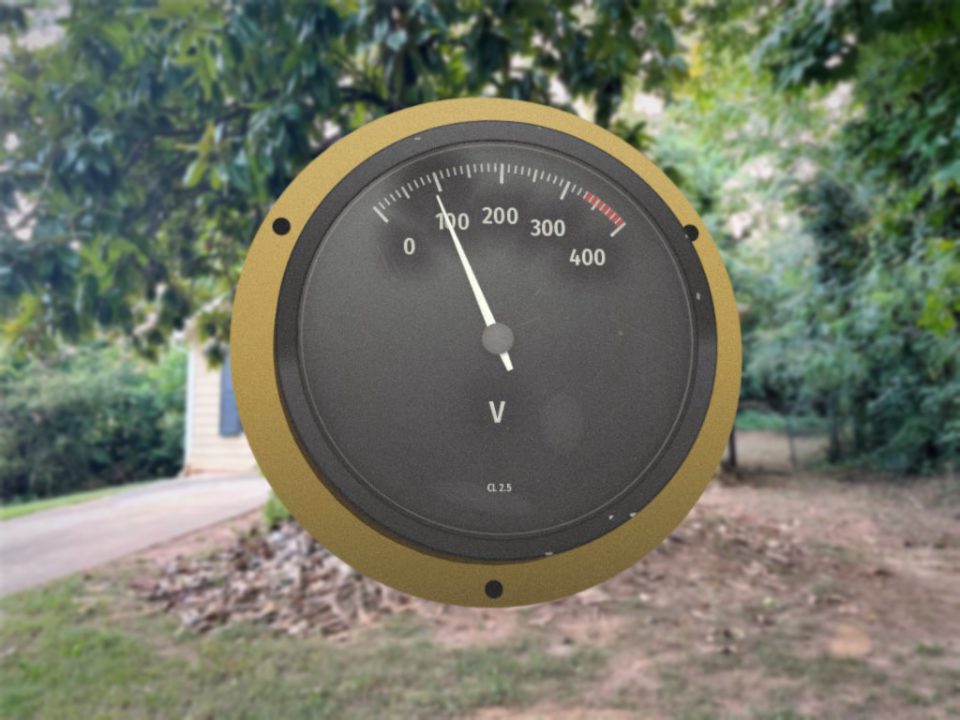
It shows 90 V
